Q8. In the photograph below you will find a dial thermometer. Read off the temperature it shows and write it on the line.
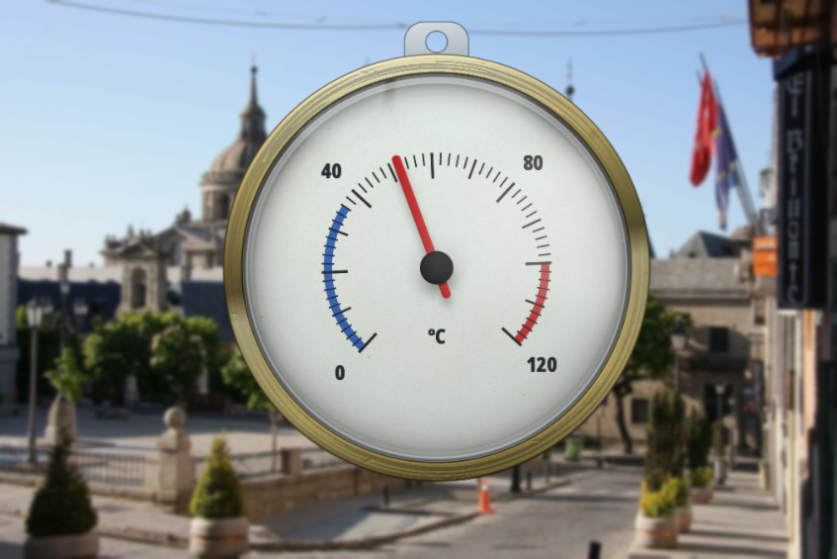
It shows 52 °C
